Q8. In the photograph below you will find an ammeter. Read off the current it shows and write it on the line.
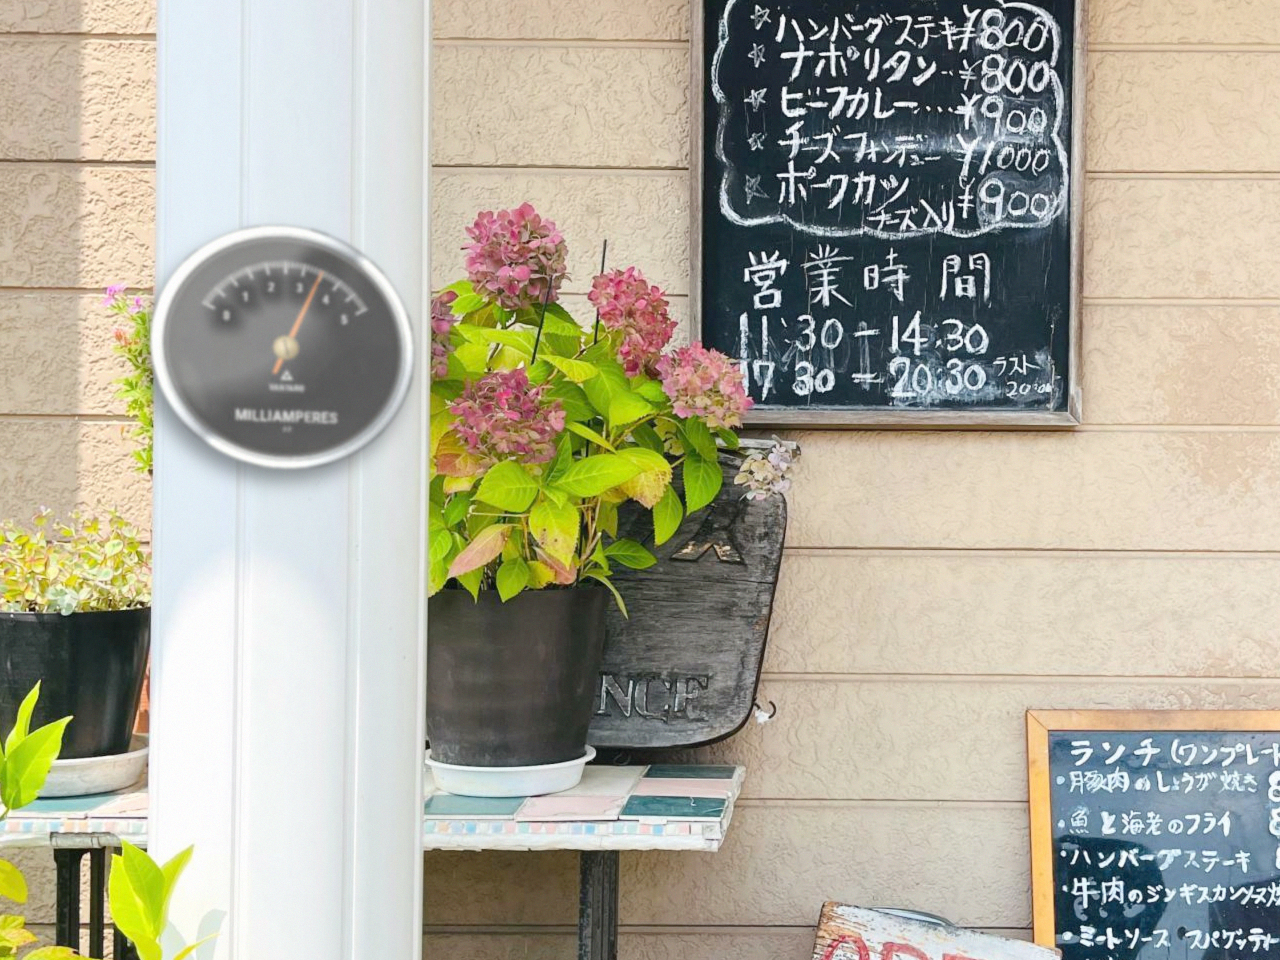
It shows 3.5 mA
